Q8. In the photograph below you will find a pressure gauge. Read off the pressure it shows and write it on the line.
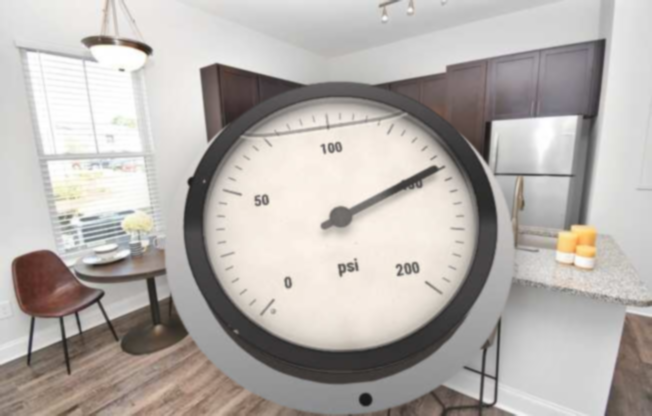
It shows 150 psi
